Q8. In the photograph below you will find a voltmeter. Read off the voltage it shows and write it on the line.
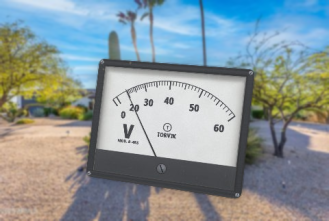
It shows 20 V
